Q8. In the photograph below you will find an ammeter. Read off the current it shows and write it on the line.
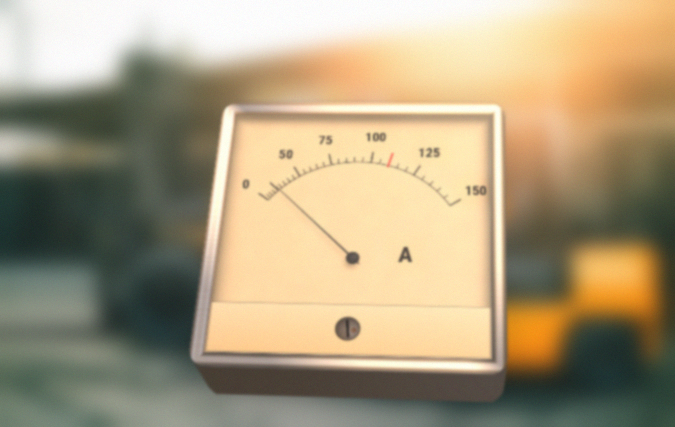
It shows 25 A
